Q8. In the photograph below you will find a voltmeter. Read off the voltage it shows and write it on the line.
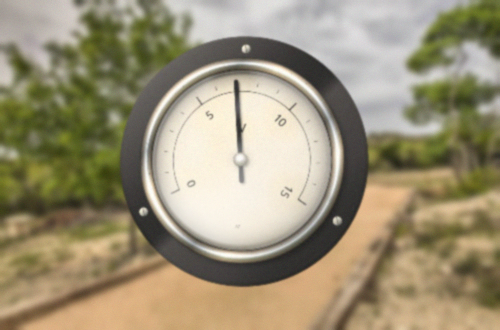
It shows 7 V
